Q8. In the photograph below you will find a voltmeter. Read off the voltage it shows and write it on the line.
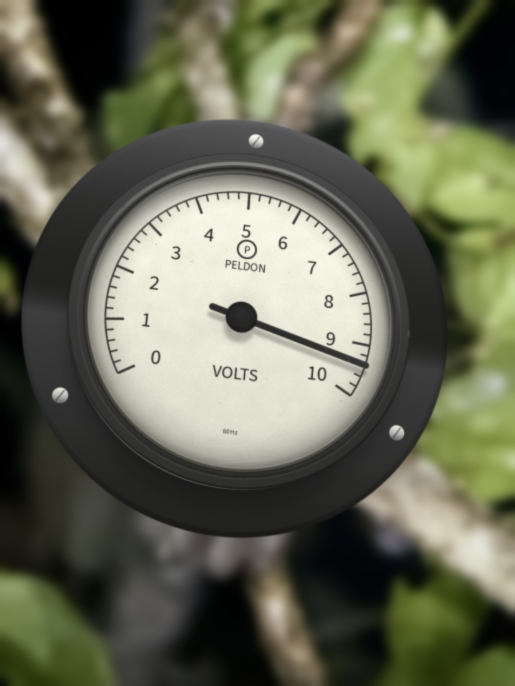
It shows 9.4 V
